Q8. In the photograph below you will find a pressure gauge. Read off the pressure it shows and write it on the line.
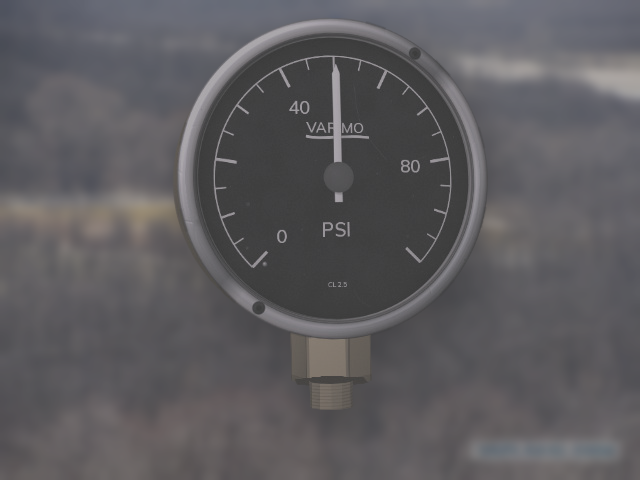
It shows 50 psi
